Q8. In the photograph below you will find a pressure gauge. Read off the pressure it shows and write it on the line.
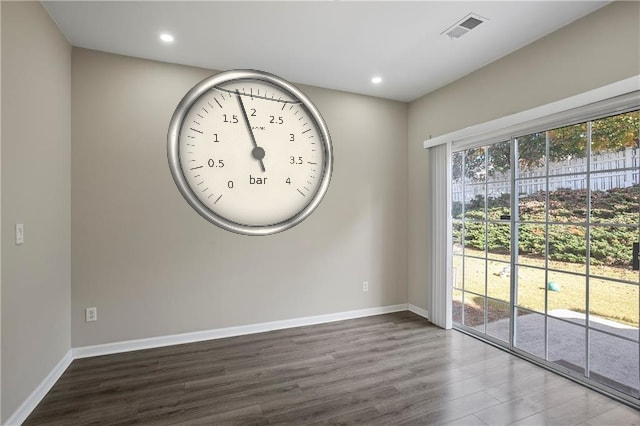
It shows 1.8 bar
